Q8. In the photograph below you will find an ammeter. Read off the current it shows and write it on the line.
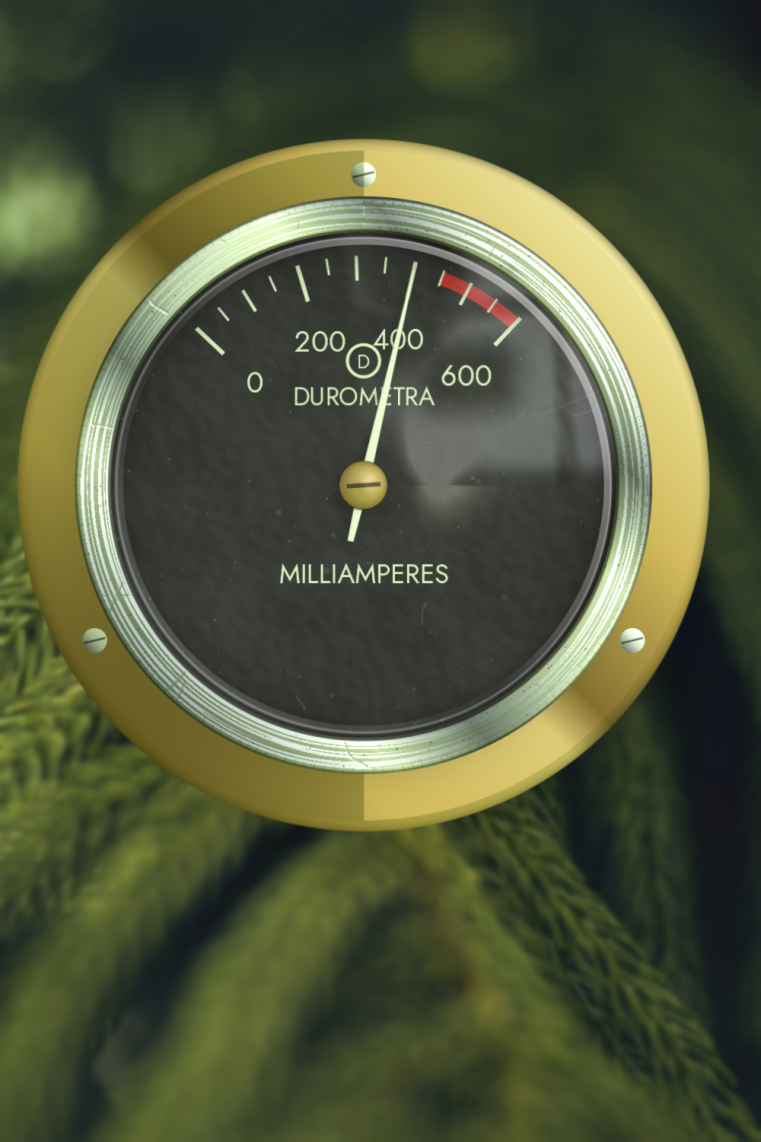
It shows 400 mA
